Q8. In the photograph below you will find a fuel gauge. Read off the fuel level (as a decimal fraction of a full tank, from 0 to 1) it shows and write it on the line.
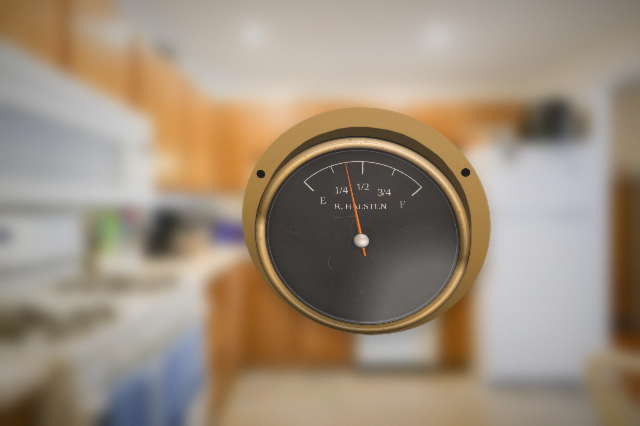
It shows 0.375
